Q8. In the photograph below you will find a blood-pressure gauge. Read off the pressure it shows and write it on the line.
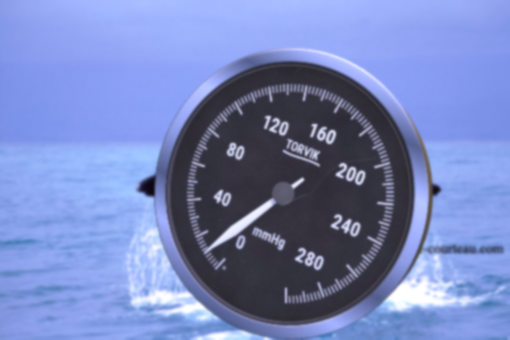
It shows 10 mmHg
